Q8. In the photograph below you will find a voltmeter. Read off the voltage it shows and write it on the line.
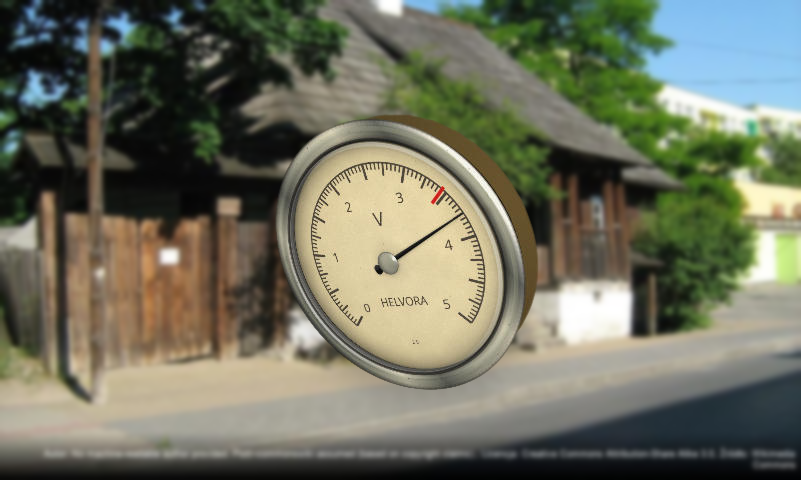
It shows 3.75 V
